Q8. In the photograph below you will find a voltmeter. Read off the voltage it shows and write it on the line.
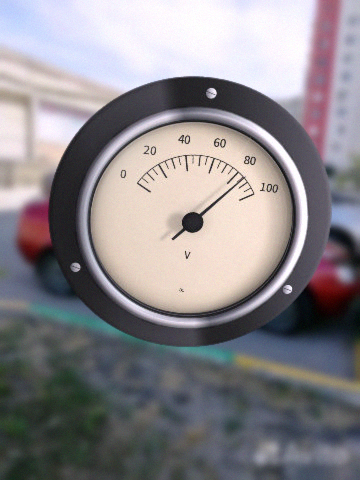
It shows 85 V
